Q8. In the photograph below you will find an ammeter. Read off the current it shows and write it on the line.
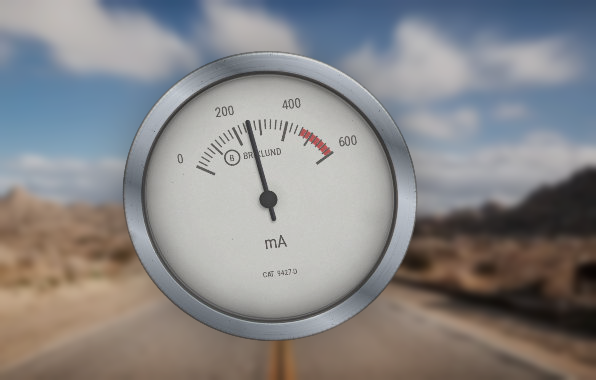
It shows 260 mA
